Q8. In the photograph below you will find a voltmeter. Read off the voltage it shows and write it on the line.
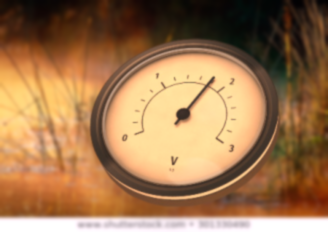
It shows 1.8 V
